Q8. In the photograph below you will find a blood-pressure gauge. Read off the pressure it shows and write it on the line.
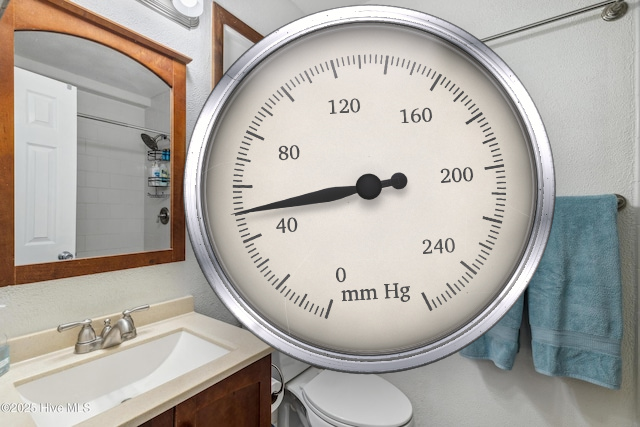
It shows 50 mmHg
